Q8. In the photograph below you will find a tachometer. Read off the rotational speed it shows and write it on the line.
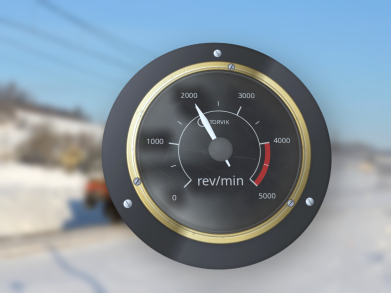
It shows 2000 rpm
